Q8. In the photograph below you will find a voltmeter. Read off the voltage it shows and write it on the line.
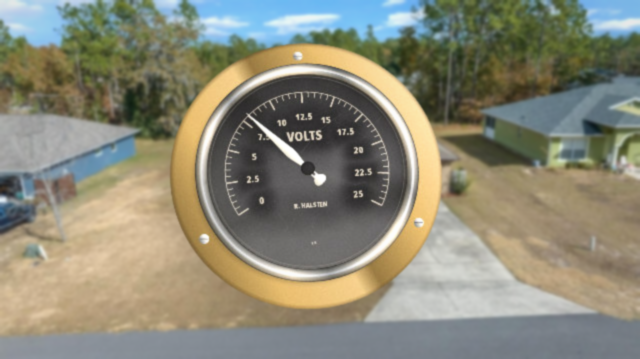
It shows 8 V
